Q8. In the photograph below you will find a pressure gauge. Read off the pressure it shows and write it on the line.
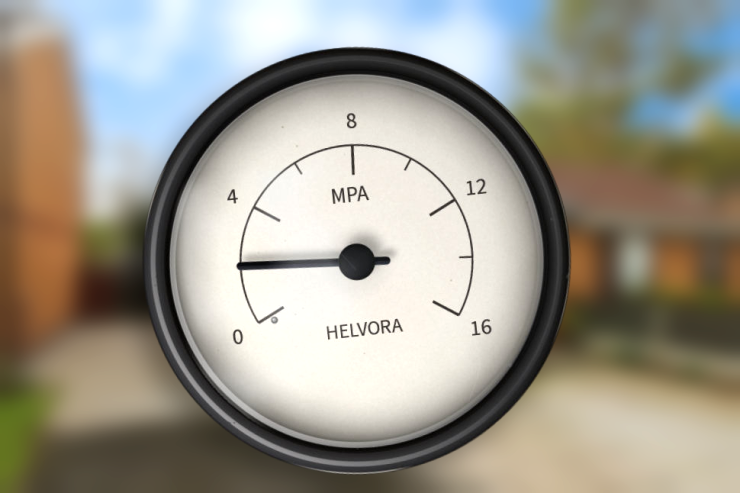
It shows 2 MPa
